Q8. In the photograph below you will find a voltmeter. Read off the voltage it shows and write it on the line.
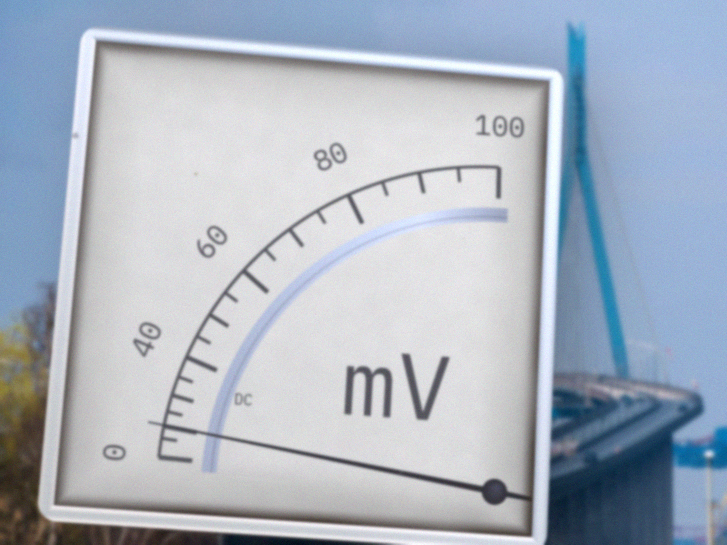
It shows 20 mV
